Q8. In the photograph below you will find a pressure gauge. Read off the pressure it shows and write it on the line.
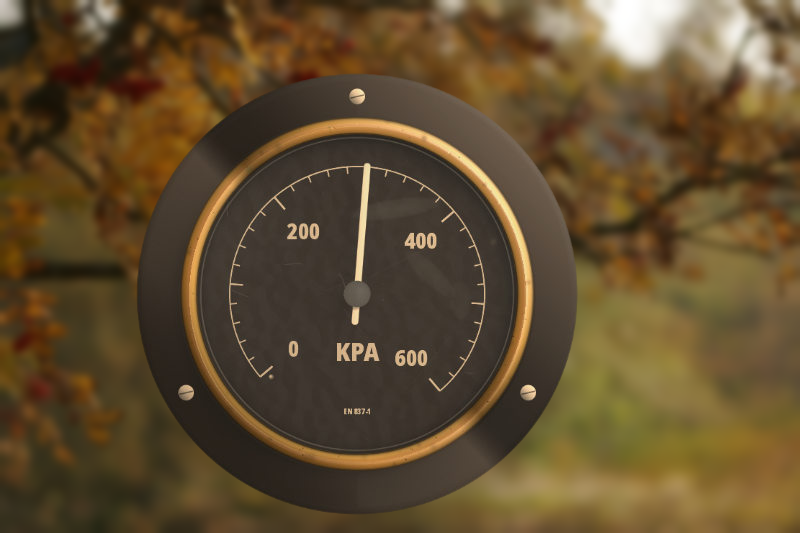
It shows 300 kPa
